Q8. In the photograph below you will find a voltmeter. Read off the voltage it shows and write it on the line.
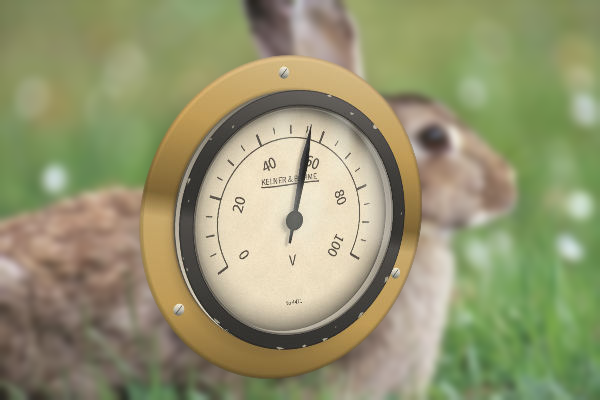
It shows 55 V
